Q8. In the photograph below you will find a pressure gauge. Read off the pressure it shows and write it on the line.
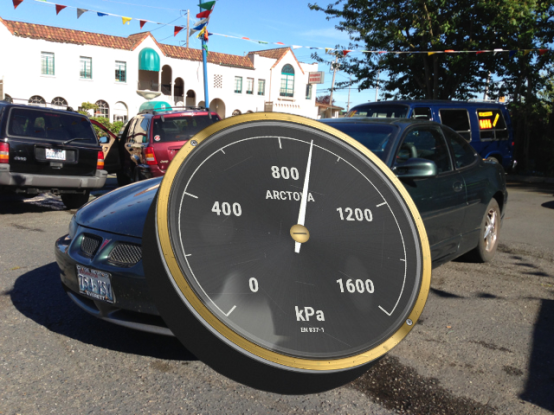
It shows 900 kPa
